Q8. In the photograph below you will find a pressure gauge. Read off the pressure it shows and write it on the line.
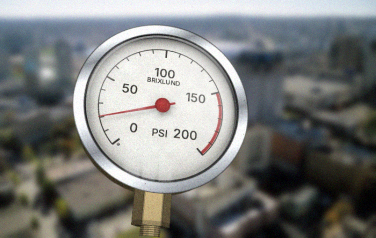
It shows 20 psi
